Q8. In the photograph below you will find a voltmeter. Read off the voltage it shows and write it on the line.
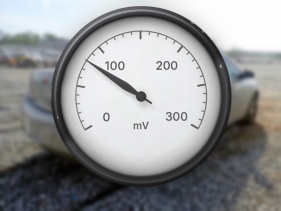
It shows 80 mV
